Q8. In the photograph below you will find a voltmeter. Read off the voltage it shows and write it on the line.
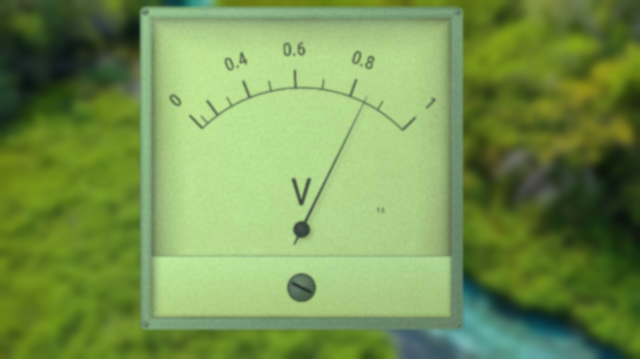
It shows 0.85 V
